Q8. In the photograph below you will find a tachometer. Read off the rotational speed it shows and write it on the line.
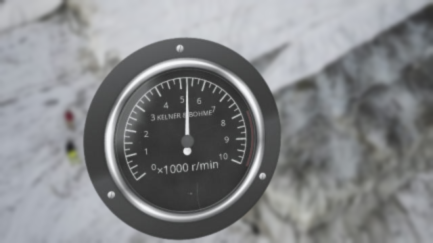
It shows 5250 rpm
